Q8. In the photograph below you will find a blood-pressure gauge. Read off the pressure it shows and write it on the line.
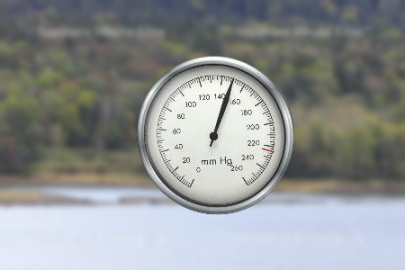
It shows 150 mmHg
